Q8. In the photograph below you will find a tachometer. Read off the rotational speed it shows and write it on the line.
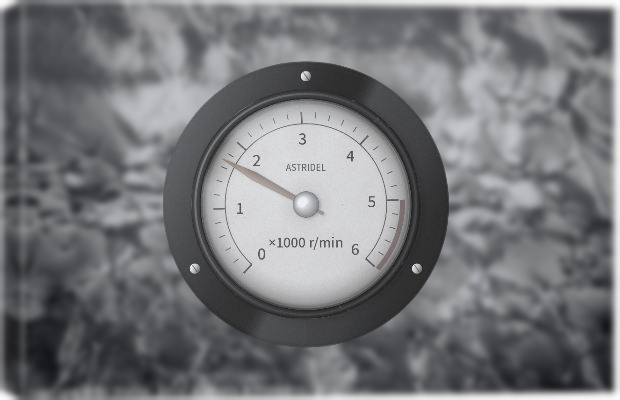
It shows 1700 rpm
